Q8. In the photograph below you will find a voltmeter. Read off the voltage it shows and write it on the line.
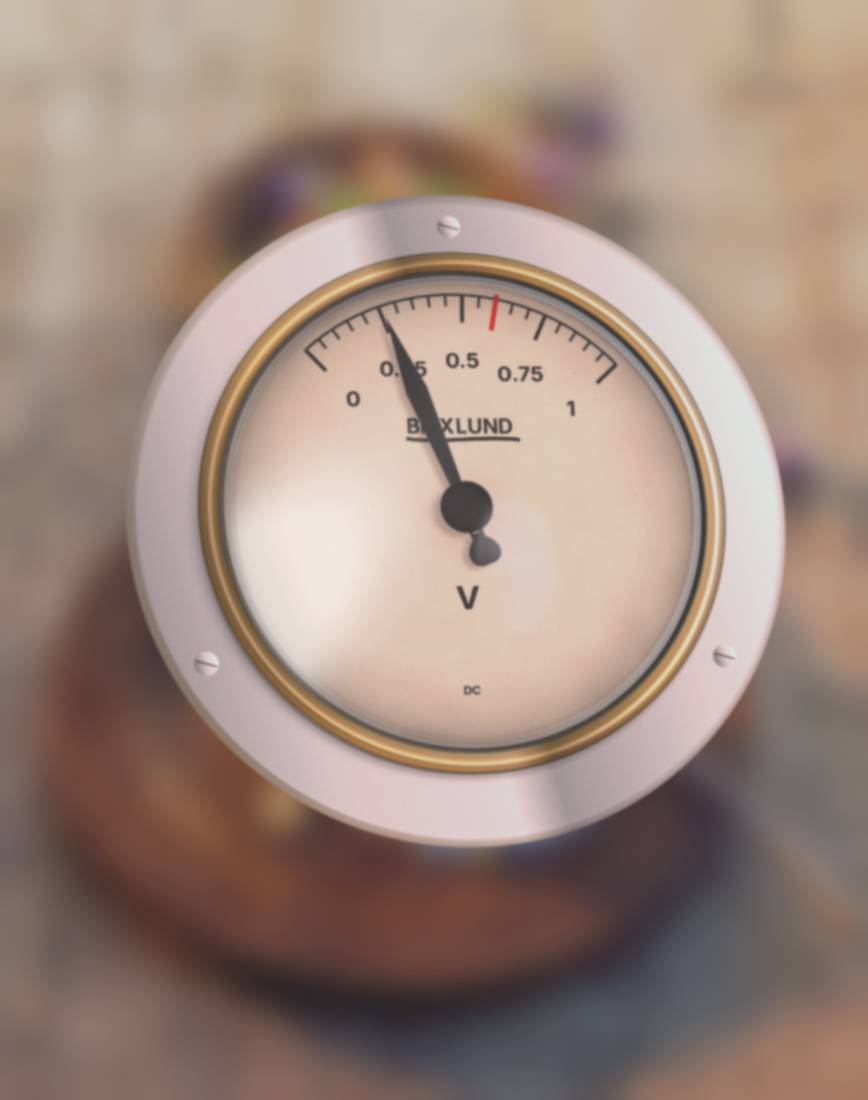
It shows 0.25 V
